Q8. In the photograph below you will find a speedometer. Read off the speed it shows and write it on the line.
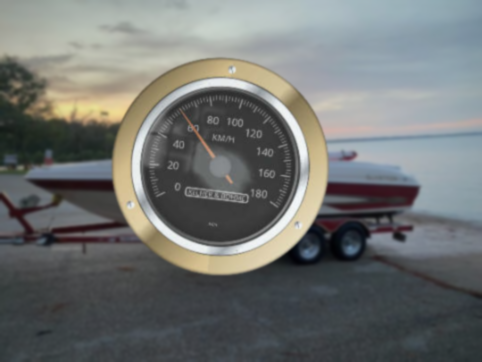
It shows 60 km/h
